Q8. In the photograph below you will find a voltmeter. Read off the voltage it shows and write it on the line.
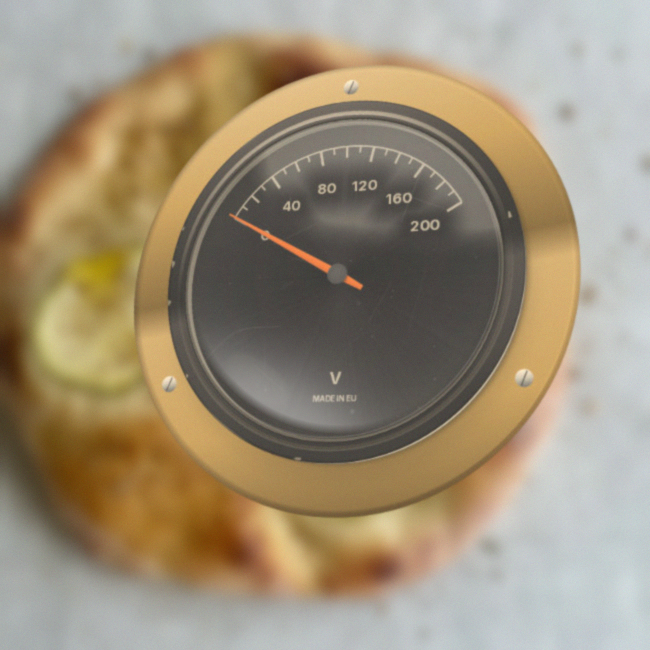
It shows 0 V
